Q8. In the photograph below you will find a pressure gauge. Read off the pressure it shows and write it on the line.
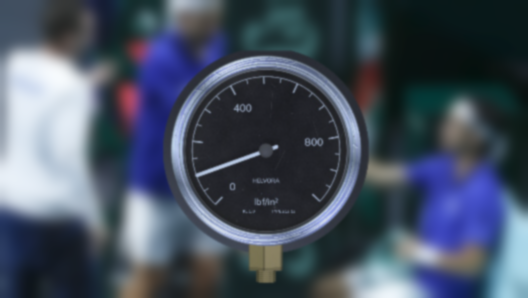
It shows 100 psi
